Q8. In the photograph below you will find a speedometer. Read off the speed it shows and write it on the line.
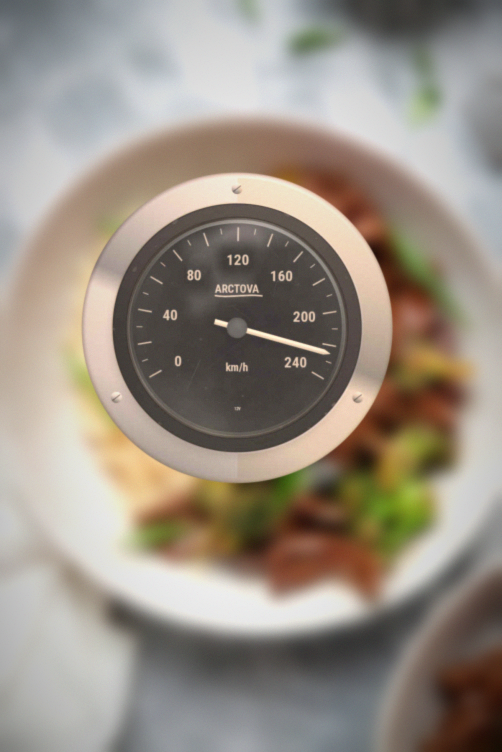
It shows 225 km/h
